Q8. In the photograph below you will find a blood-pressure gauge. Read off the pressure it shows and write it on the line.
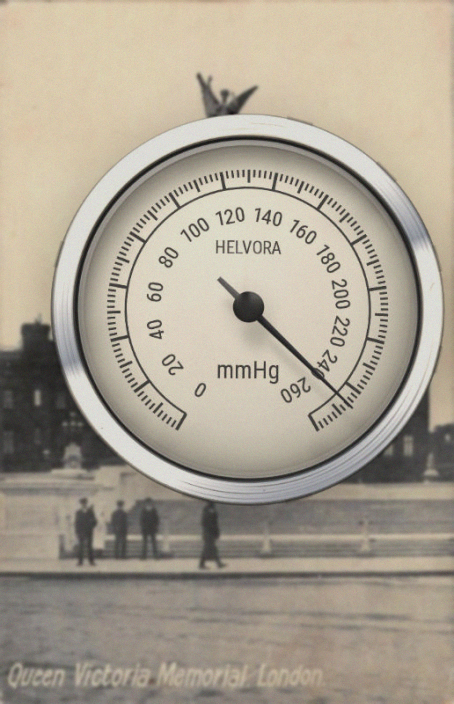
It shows 246 mmHg
